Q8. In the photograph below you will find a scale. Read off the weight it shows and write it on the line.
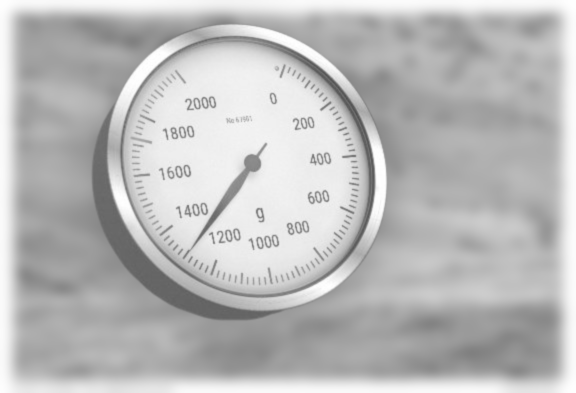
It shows 1300 g
